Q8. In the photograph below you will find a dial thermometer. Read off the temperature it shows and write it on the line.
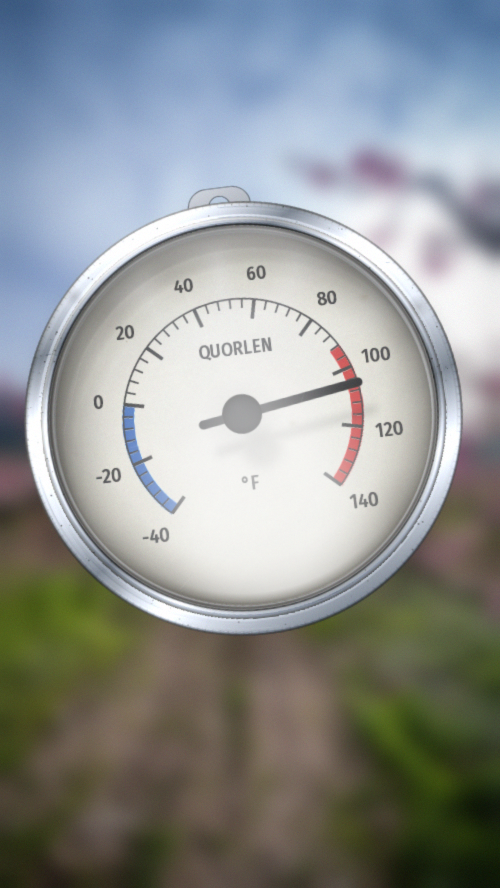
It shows 106 °F
